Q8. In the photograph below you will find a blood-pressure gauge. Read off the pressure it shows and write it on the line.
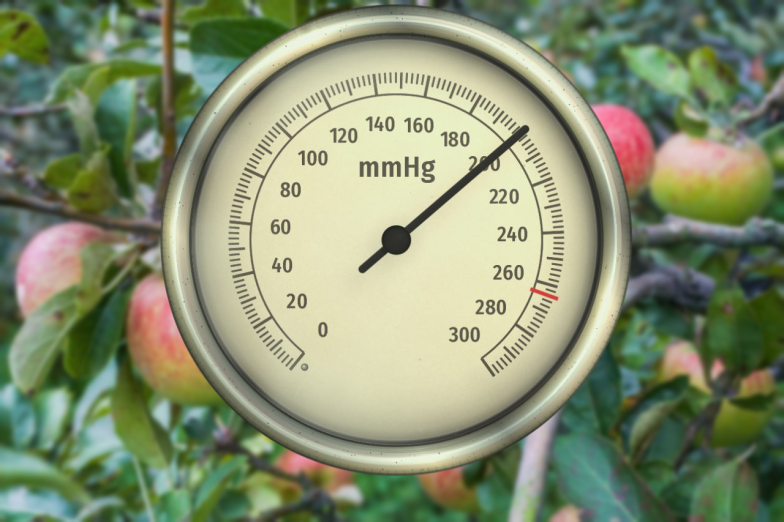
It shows 200 mmHg
